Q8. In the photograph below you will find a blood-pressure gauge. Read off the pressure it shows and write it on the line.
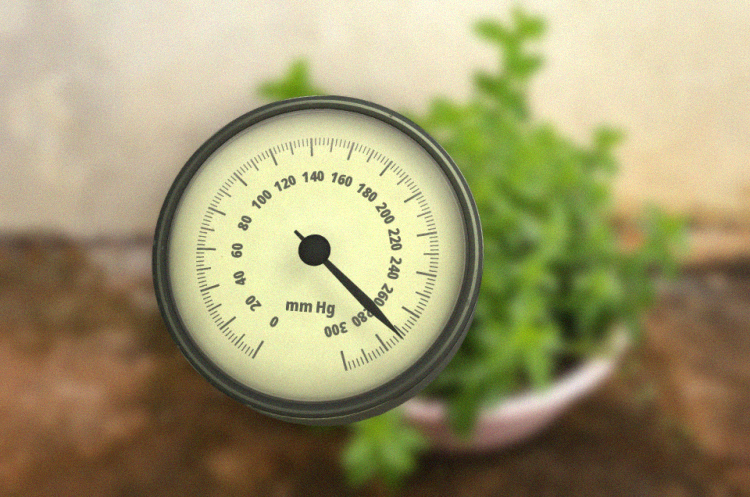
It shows 272 mmHg
